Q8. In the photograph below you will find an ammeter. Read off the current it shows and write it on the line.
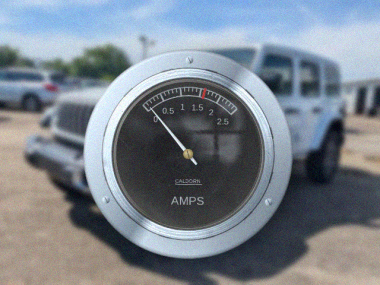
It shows 0.1 A
